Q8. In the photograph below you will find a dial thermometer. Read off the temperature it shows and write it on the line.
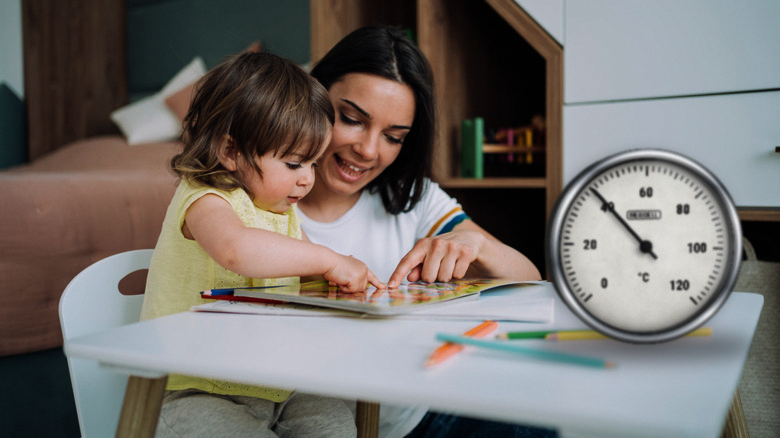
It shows 40 °C
